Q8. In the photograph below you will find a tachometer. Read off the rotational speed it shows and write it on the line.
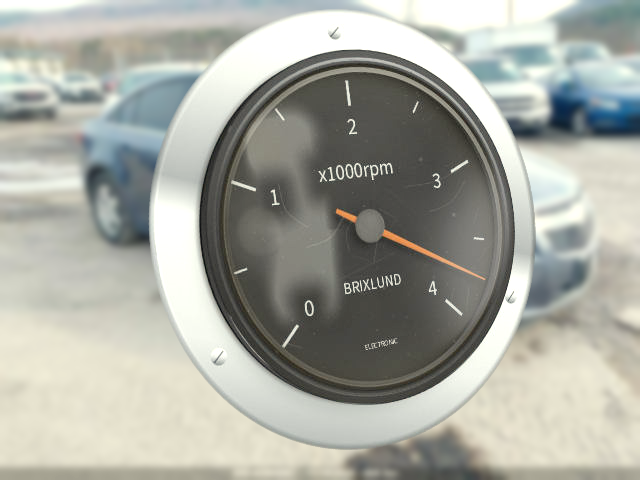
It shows 3750 rpm
